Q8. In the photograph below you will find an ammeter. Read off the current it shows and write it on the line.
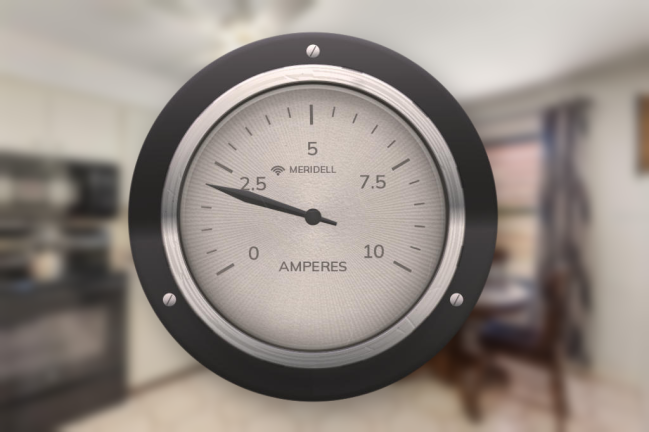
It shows 2 A
